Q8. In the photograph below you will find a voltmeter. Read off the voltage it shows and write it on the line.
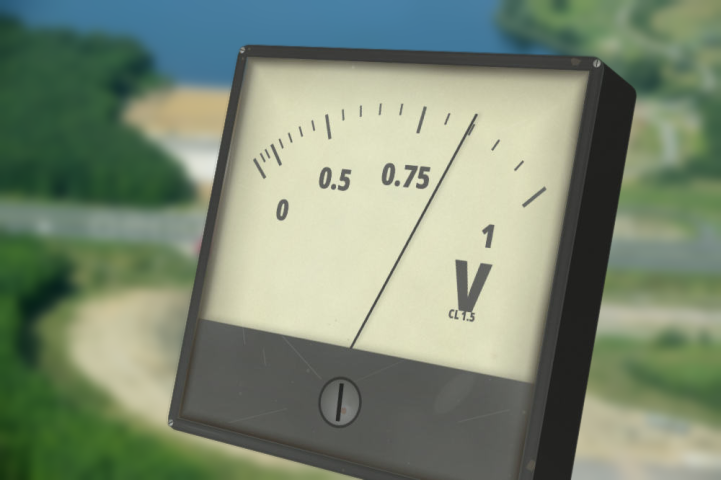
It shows 0.85 V
